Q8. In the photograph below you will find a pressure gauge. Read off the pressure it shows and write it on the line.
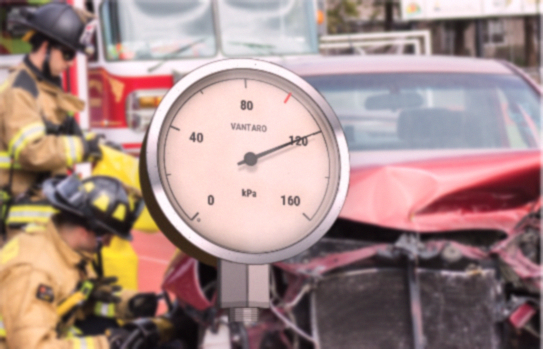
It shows 120 kPa
